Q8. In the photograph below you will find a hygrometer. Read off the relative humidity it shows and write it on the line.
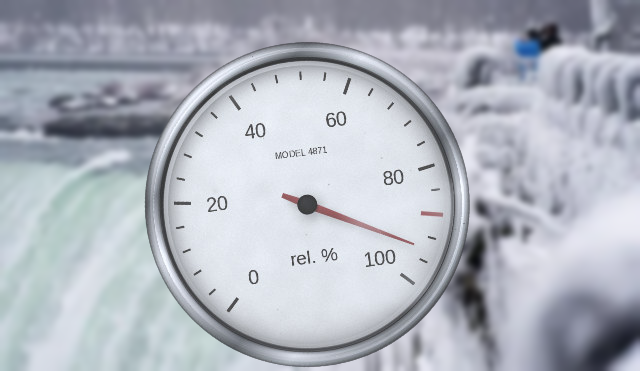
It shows 94 %
